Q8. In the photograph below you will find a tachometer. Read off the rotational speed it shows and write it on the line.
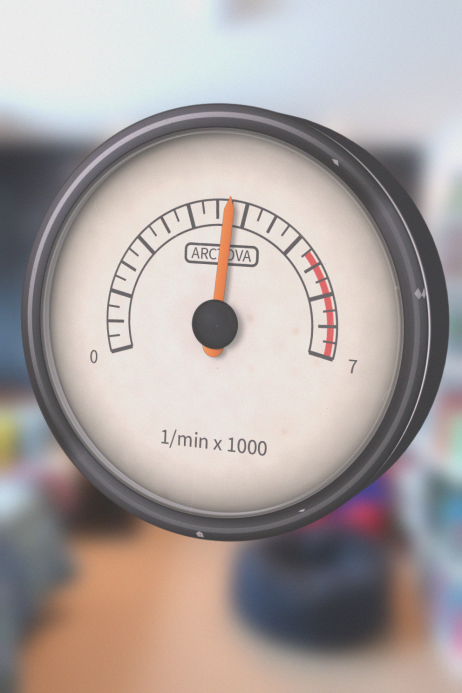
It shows 3750 rpm
